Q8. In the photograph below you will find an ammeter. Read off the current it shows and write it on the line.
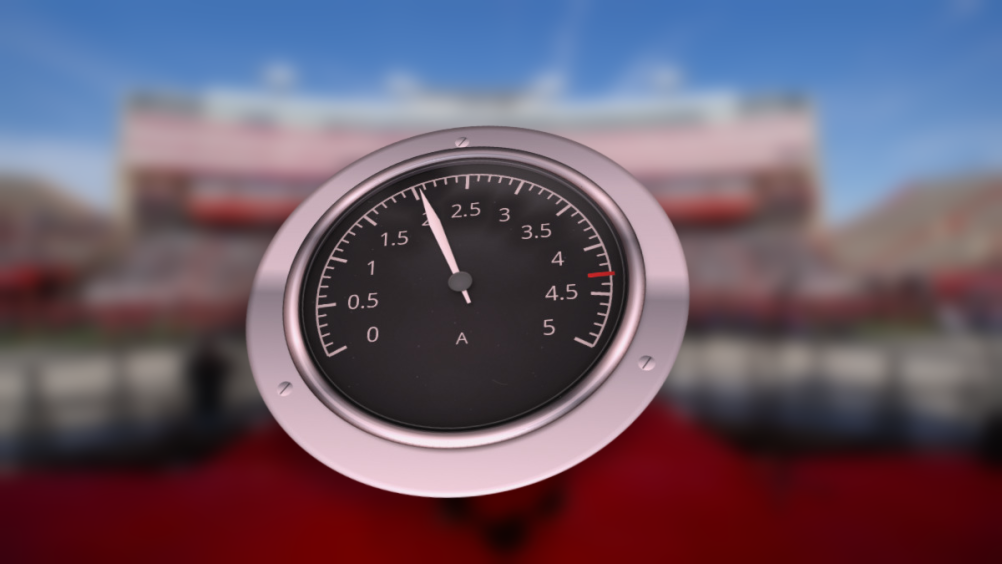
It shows 2.05 A
